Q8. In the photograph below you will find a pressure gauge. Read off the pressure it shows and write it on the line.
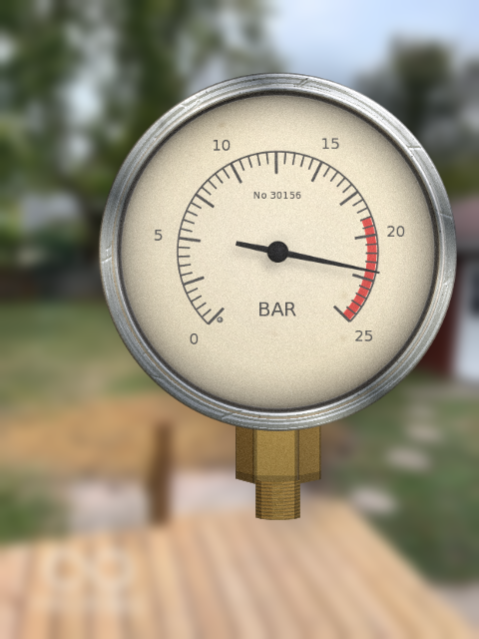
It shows 22 bar
